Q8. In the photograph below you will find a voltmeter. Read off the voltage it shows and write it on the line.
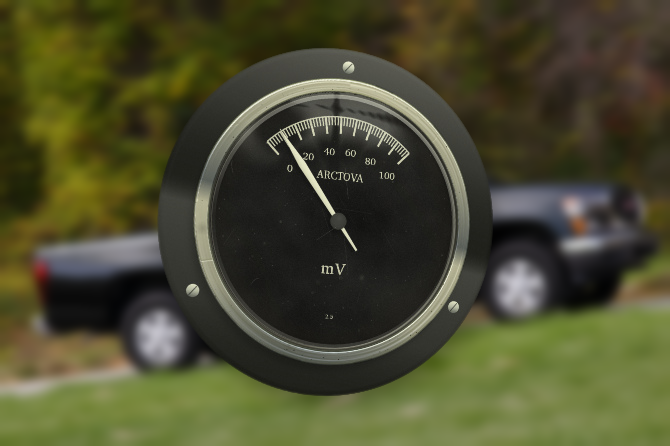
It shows 10 mV
